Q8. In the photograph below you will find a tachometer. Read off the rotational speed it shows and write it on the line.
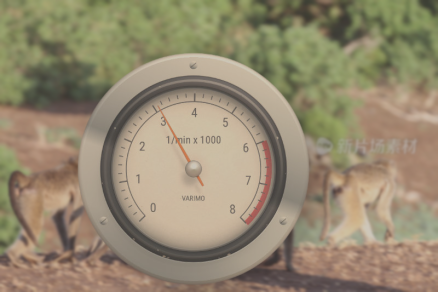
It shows 3100 rpm
